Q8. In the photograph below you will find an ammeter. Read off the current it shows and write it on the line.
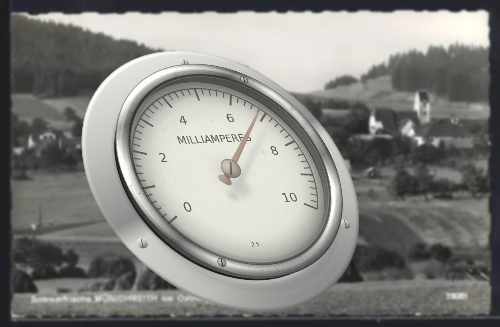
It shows 6.8 mA
